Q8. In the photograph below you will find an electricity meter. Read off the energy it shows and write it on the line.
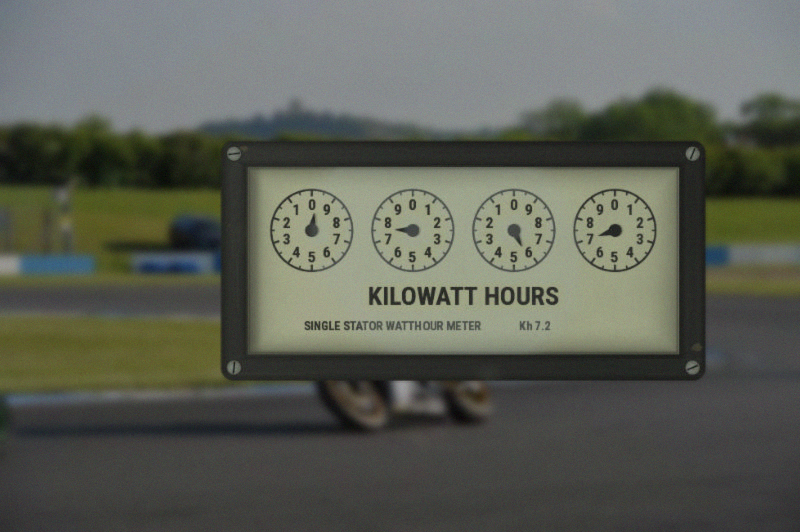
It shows 9757 kWh
